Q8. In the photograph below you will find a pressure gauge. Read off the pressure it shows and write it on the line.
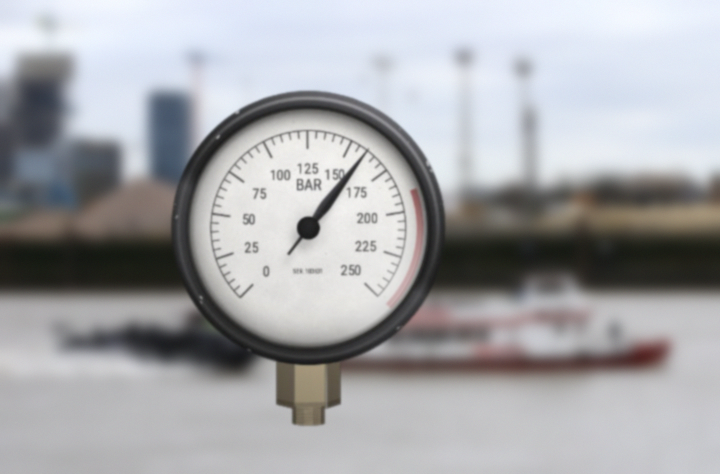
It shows 160 bar
